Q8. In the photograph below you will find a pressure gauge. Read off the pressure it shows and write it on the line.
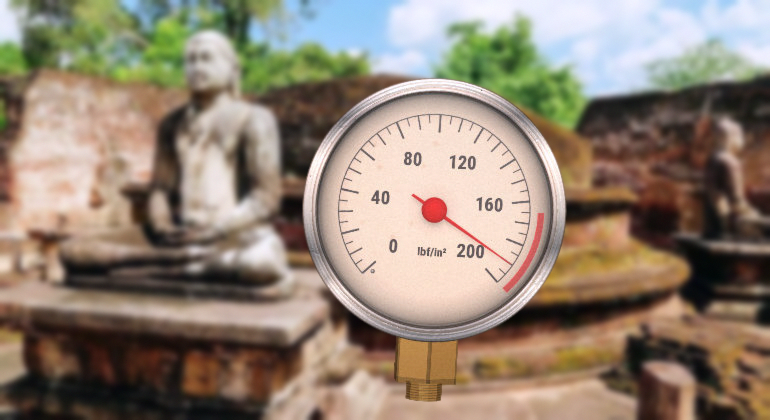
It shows 190 psi
